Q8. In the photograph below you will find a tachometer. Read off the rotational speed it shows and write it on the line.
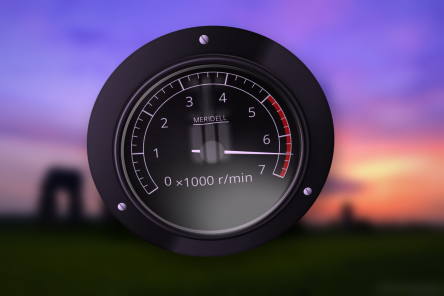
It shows 6400 rpm
